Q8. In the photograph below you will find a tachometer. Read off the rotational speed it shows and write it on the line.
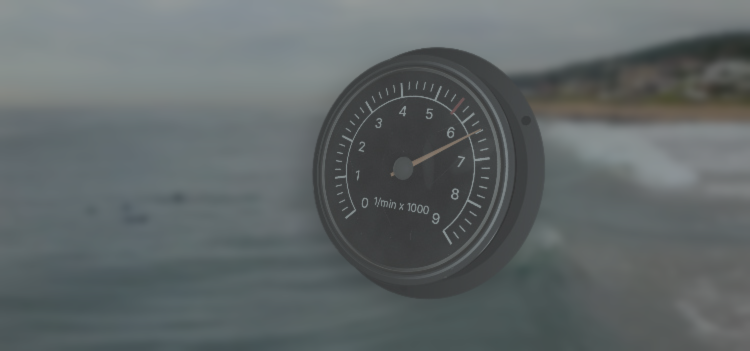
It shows 6400 rpm
